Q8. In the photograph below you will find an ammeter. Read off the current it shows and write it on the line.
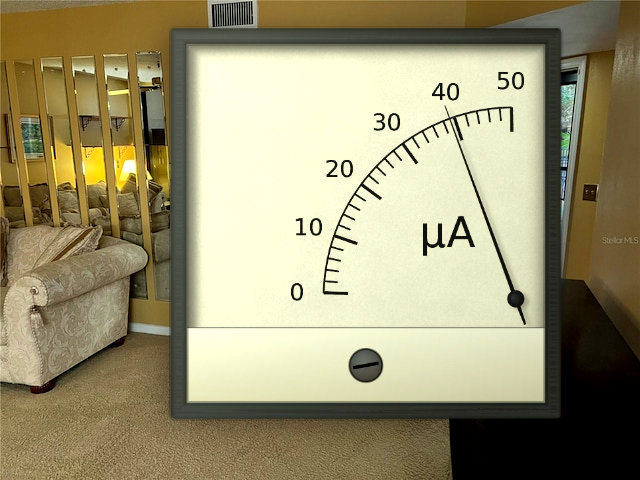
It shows 39 µA
